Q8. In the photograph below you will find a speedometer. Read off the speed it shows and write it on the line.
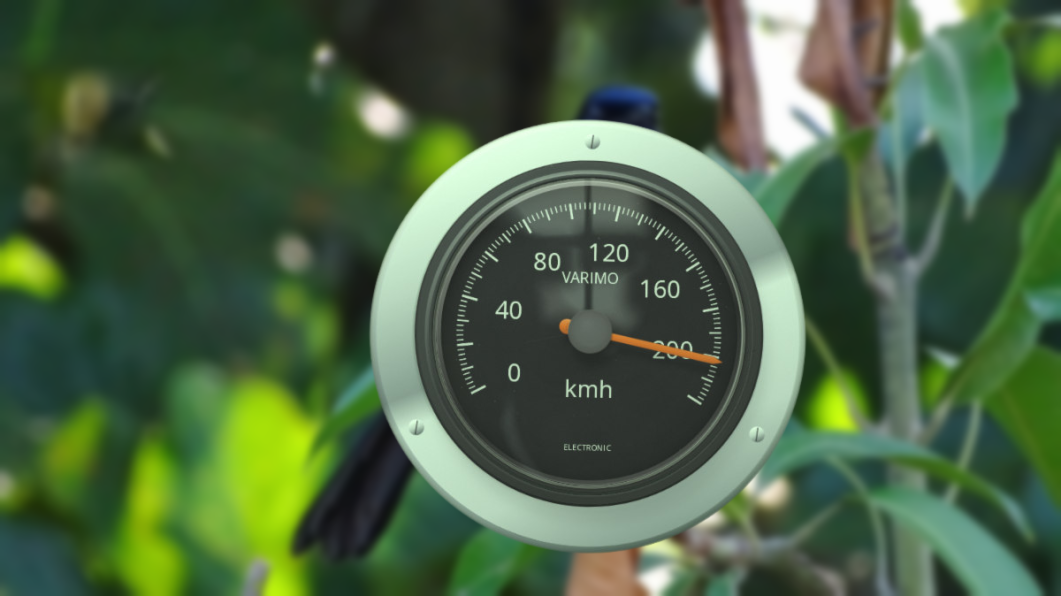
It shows 202 km/h
